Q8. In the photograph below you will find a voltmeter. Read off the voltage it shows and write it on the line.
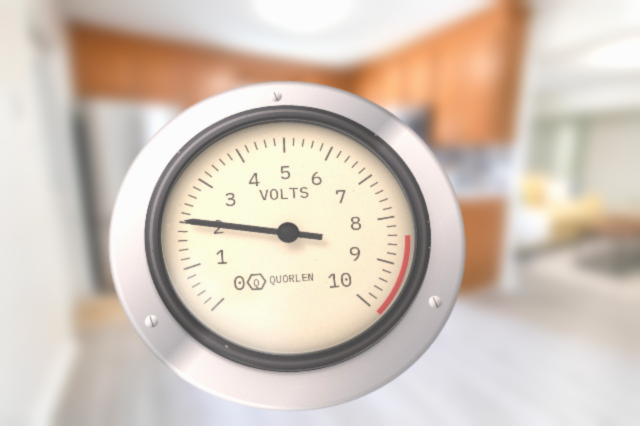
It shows 2 V
